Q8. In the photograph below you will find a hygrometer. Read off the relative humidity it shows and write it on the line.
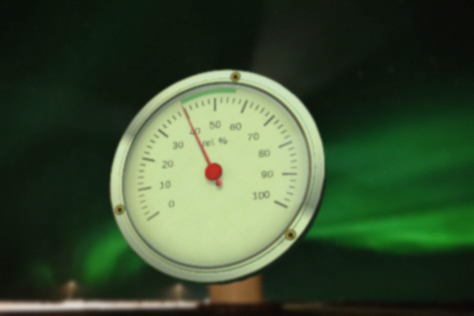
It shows 40 %
